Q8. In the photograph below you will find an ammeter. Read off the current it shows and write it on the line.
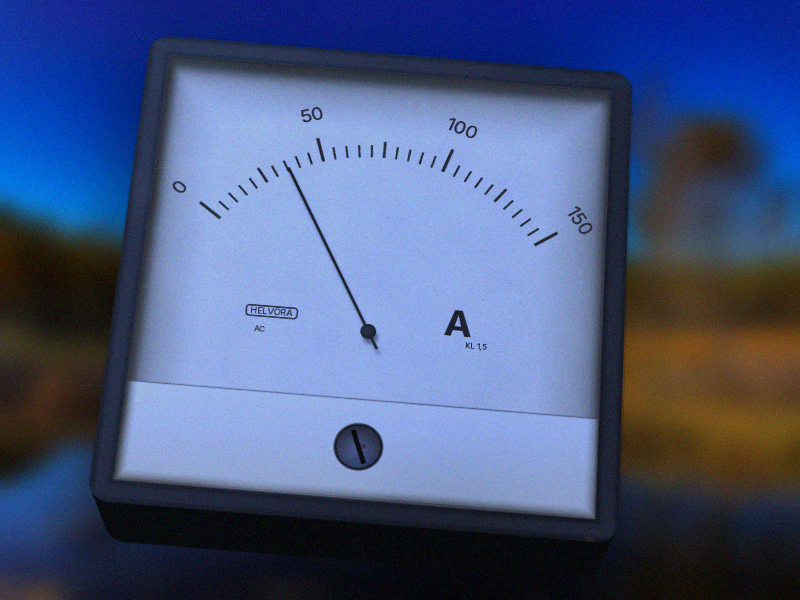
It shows 35 A
